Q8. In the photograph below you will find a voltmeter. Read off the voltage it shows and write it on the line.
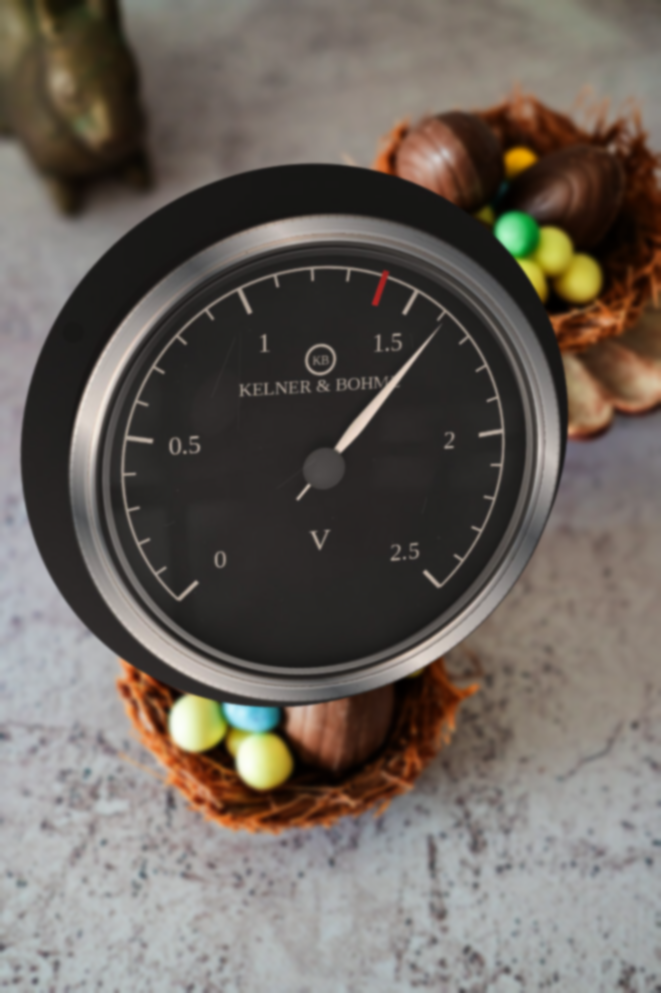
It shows 1.6 V
